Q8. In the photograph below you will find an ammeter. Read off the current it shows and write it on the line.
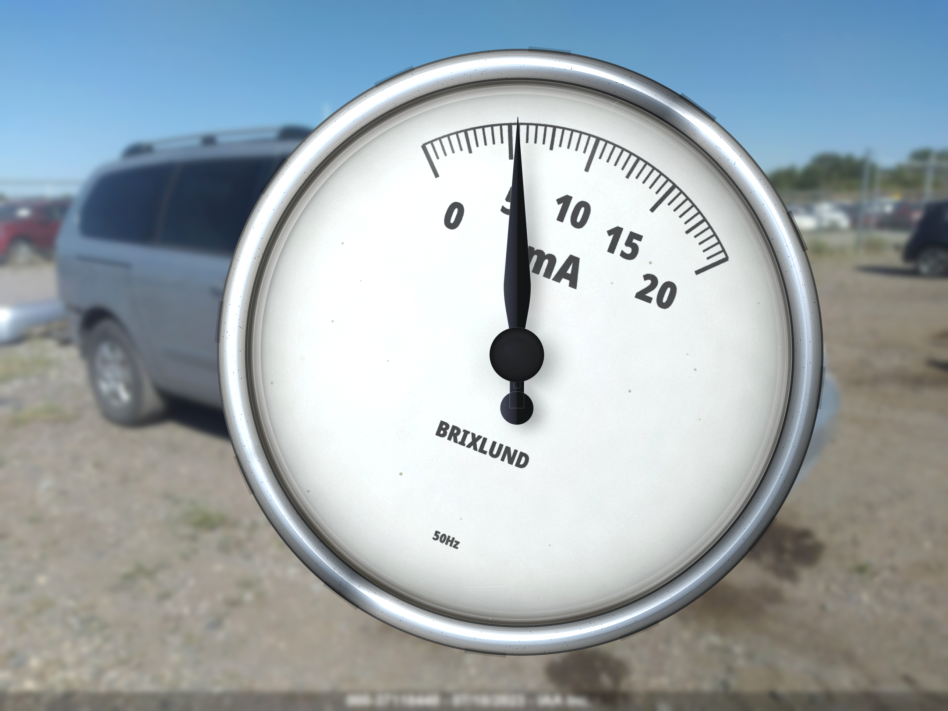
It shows 5.5 mA
